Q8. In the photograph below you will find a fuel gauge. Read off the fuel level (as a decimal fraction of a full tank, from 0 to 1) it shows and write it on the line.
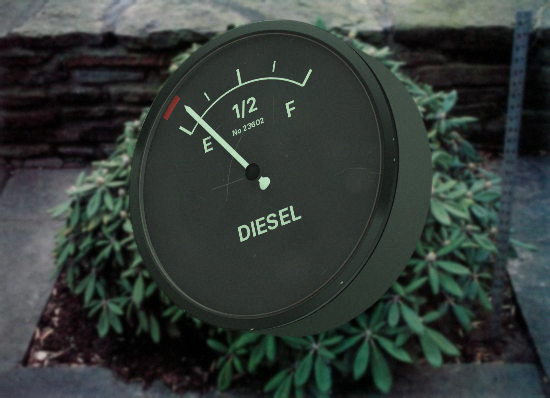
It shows 0.125
